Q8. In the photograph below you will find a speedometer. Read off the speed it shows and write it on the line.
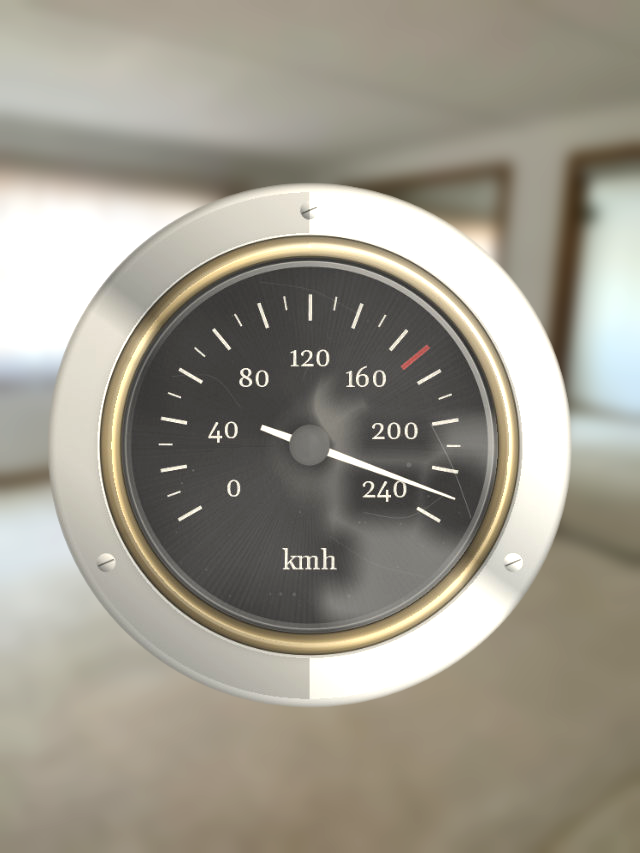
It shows 230 km/h
